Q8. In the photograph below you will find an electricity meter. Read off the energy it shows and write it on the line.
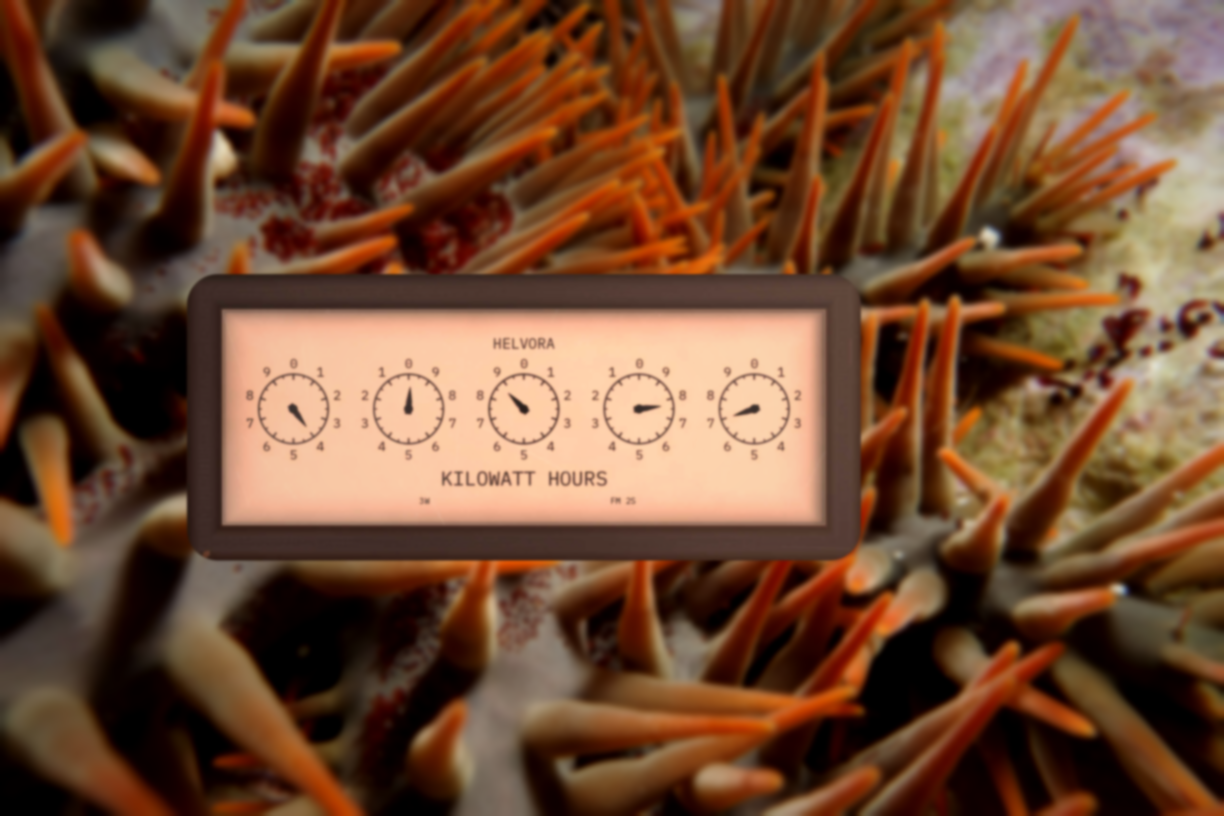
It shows 39877 kWh
